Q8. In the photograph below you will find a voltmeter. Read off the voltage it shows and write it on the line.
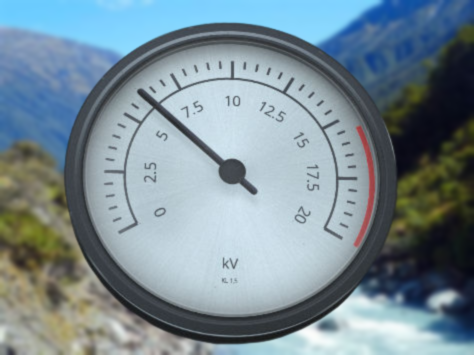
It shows 6 kV
